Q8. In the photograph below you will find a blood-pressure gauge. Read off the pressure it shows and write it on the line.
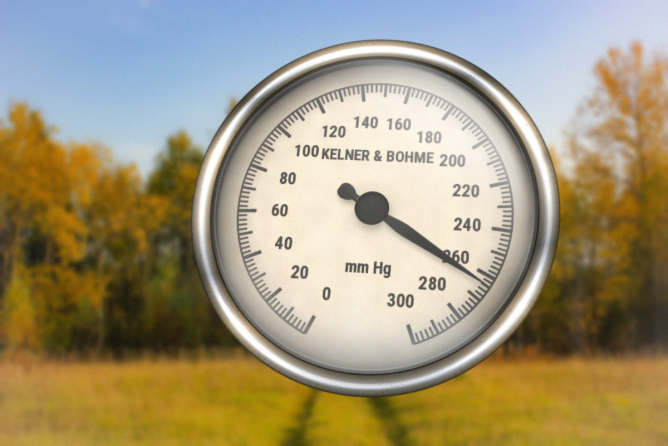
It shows 264 mmHg
